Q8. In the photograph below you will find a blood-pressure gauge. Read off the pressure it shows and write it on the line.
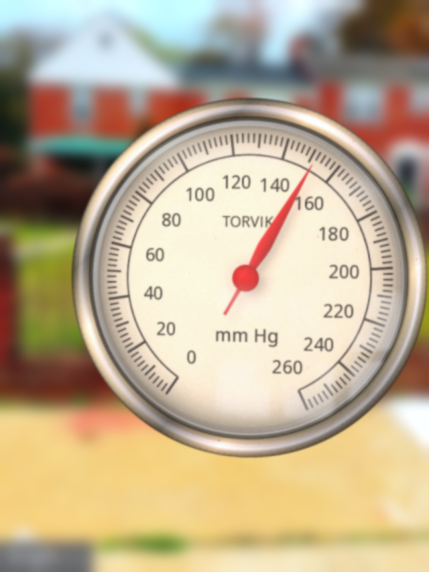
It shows 152 mmHg
